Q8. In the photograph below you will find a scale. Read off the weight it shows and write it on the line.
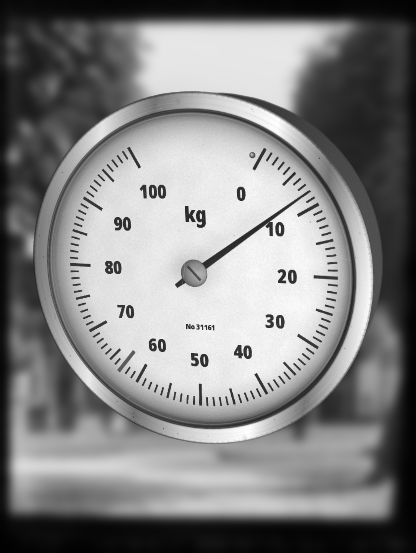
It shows 8 kg
